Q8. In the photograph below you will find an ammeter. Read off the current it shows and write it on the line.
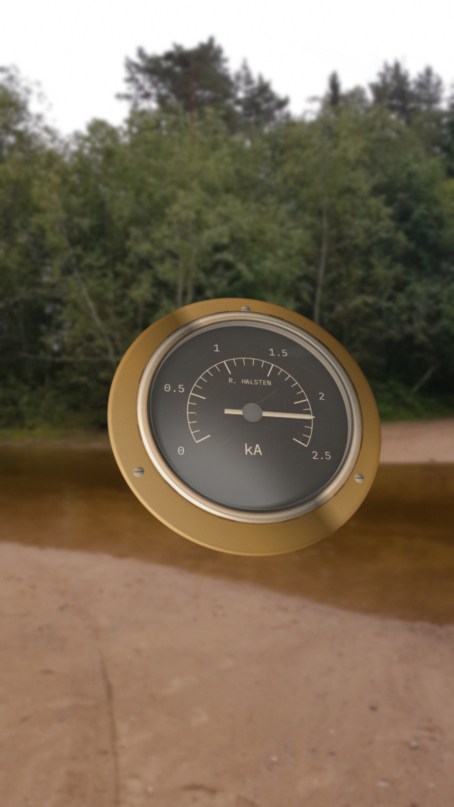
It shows 2.2 kA
